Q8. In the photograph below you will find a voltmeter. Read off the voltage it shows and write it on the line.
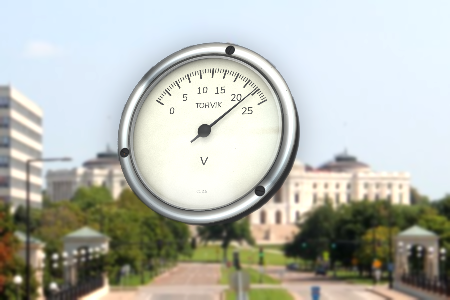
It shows 22.5 V
